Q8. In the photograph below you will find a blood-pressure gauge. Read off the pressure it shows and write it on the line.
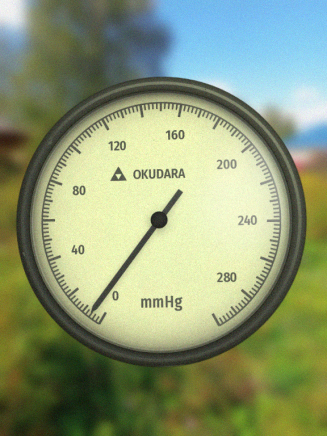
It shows 6 mmHg
